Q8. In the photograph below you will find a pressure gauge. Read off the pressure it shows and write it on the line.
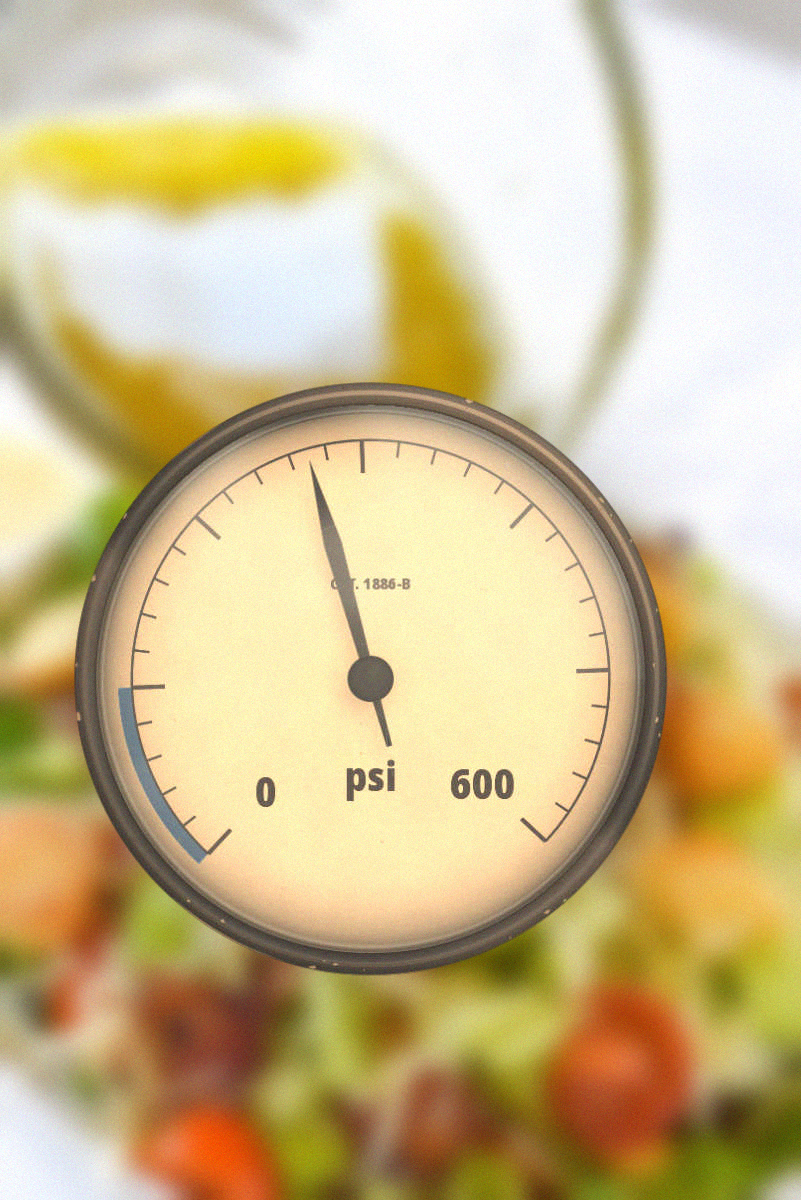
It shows 270 psi
